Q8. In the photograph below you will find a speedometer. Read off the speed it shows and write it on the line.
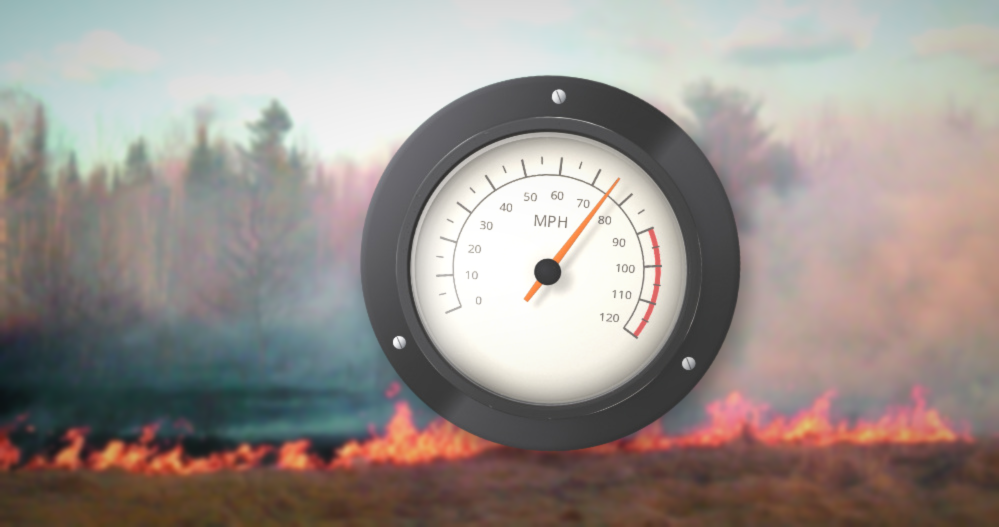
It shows 75 mph
